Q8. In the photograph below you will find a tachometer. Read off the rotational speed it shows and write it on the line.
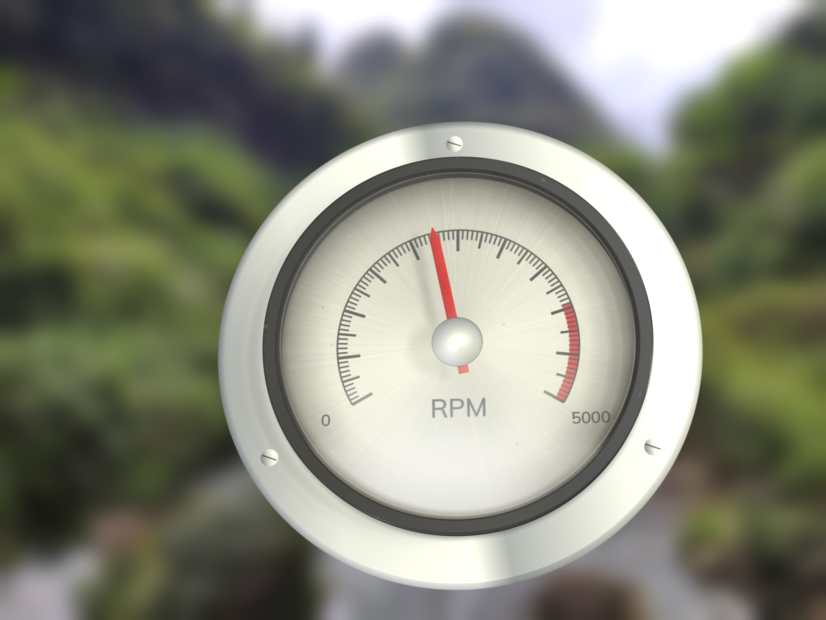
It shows 2250 rpm
